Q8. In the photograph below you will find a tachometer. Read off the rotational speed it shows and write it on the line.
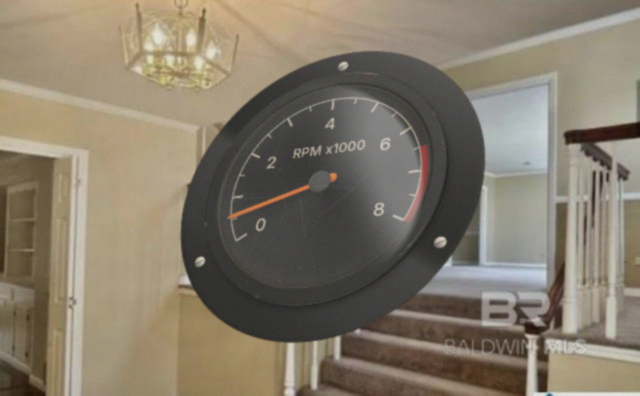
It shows 500 rpm
